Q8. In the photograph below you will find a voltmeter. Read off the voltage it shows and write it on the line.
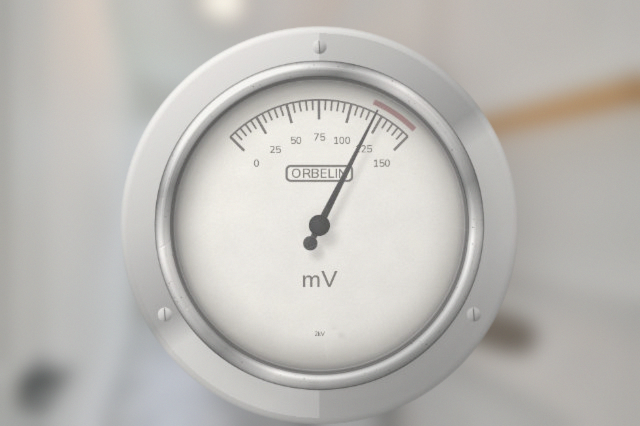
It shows 120 mV
